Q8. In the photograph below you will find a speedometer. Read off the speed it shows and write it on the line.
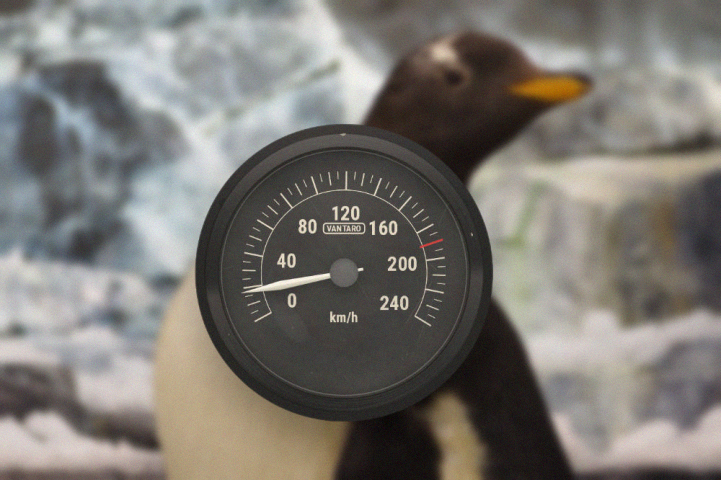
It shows 17.5 km/h
